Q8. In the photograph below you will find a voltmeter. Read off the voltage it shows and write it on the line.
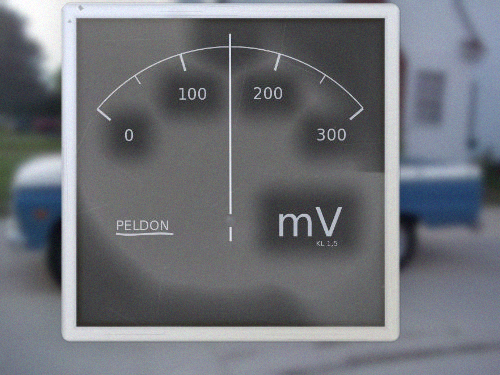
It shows 150 mV
